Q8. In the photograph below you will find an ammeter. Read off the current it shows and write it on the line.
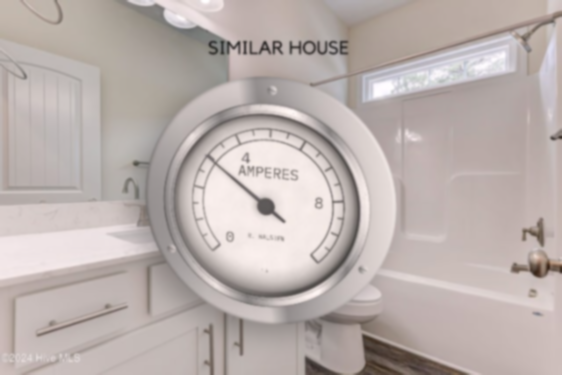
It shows 3 A
